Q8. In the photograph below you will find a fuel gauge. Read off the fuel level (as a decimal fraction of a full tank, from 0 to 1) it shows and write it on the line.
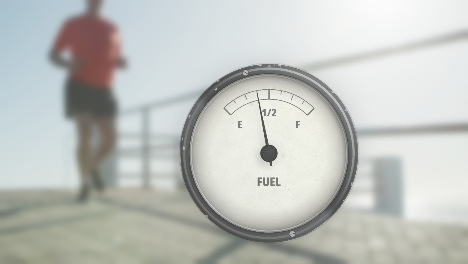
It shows 0.375
